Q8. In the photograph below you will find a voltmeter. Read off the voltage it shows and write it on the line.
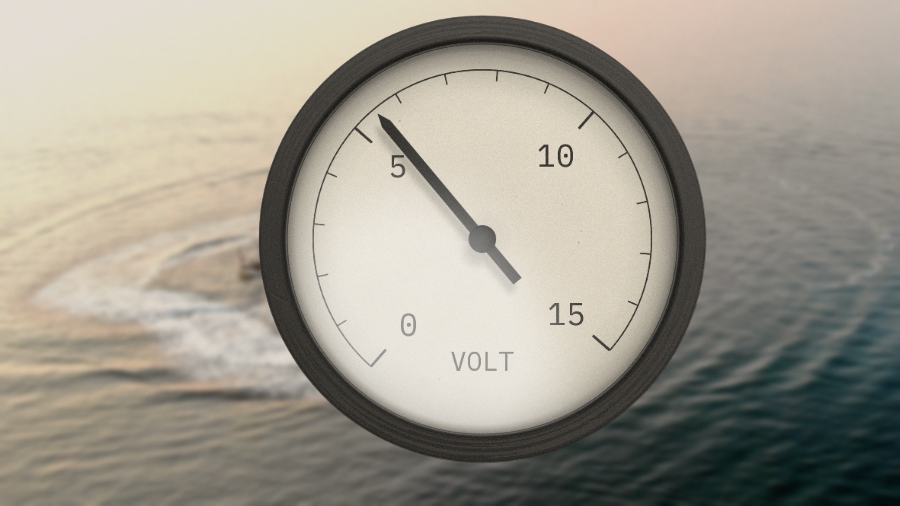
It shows 5.5 V
